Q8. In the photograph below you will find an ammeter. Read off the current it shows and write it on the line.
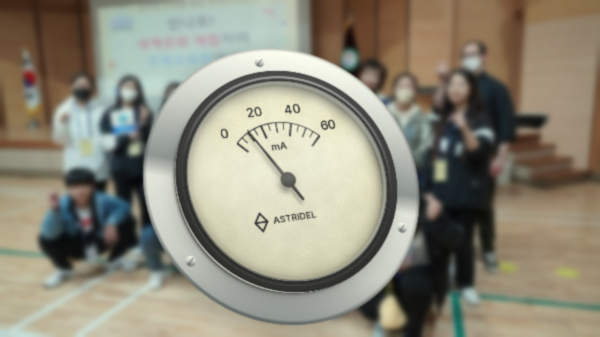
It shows 10 mA
